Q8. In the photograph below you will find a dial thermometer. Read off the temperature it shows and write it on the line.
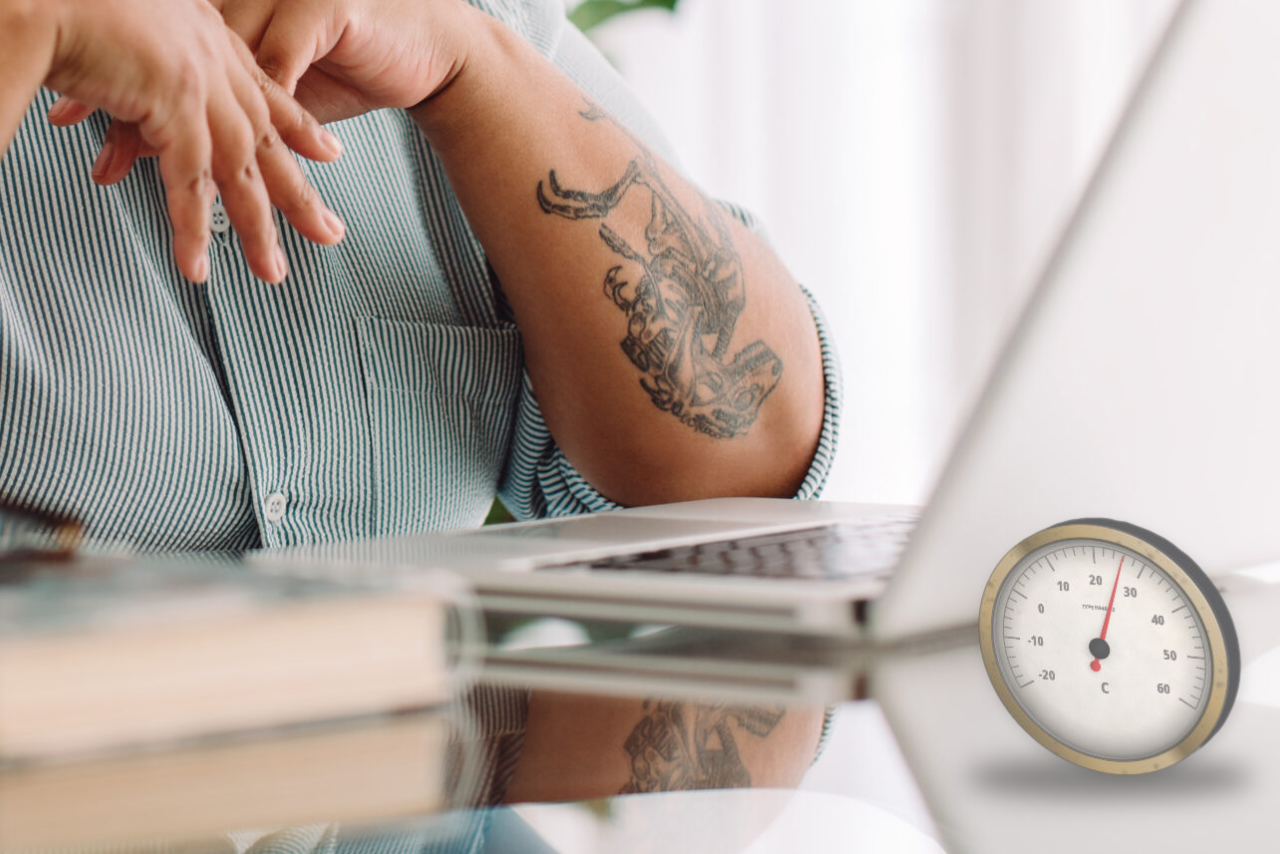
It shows 26 °C
